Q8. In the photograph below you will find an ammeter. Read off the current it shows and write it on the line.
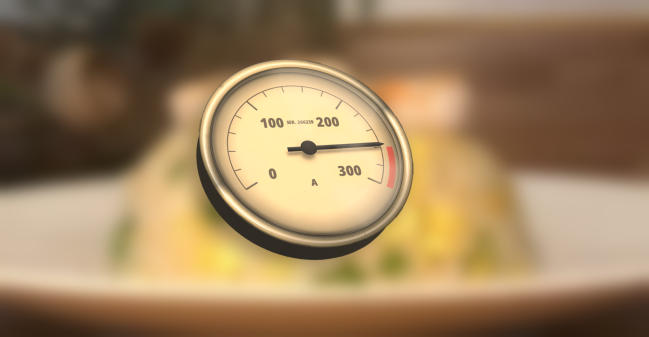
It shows 260 A
